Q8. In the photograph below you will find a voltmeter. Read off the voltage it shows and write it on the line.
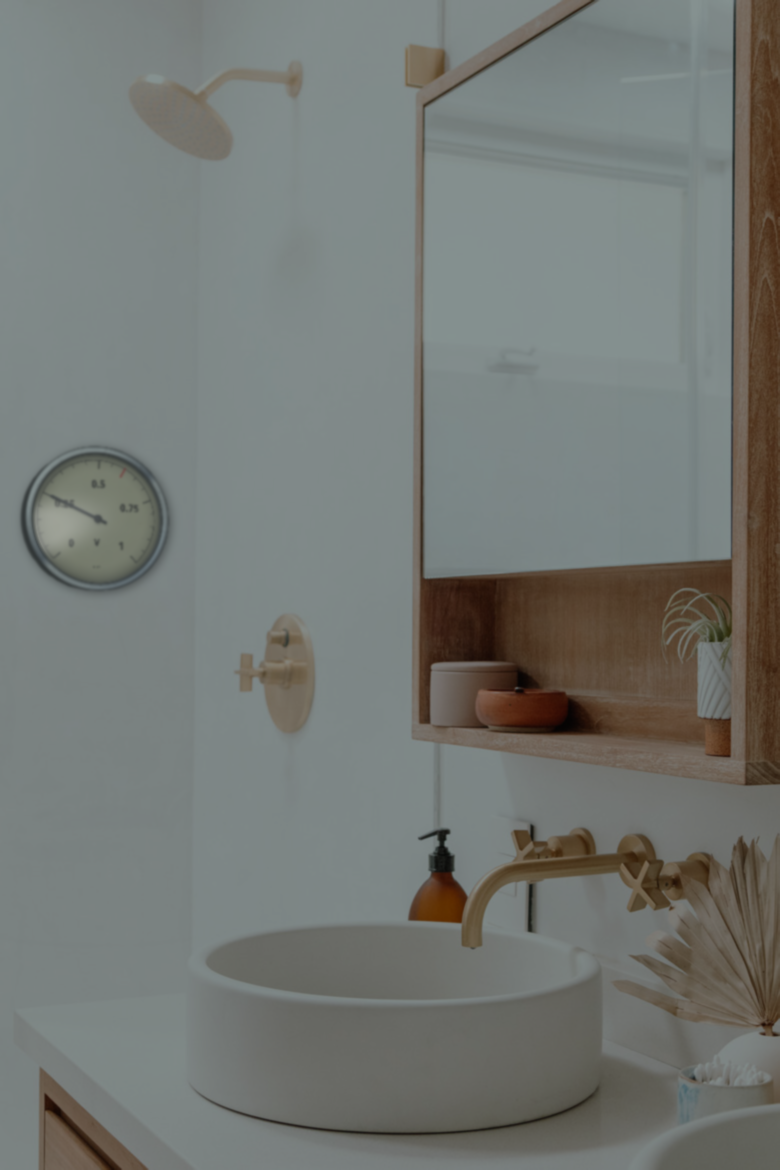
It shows 0.25 V
